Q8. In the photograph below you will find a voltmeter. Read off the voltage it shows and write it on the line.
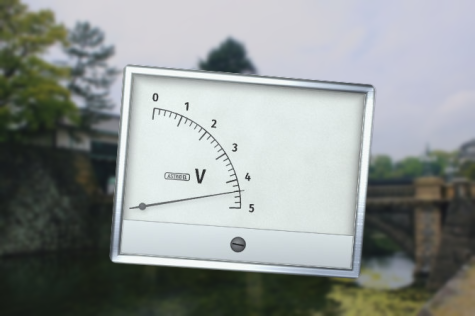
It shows 4.4 V
